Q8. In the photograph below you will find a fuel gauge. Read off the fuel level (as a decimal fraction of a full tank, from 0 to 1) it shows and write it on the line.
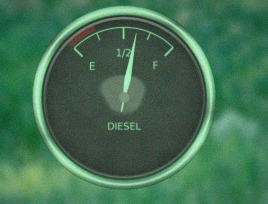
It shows 0.625
